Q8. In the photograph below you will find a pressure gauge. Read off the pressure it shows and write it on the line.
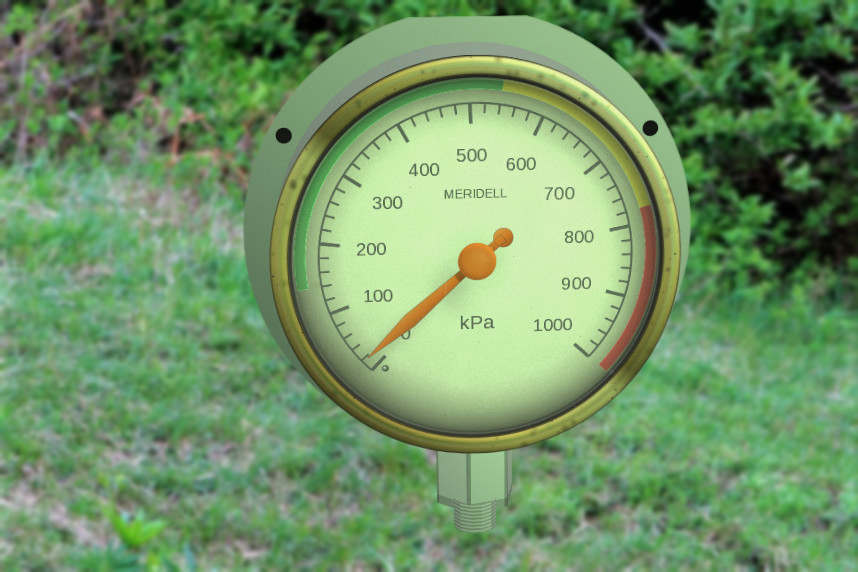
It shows 20 kPa
